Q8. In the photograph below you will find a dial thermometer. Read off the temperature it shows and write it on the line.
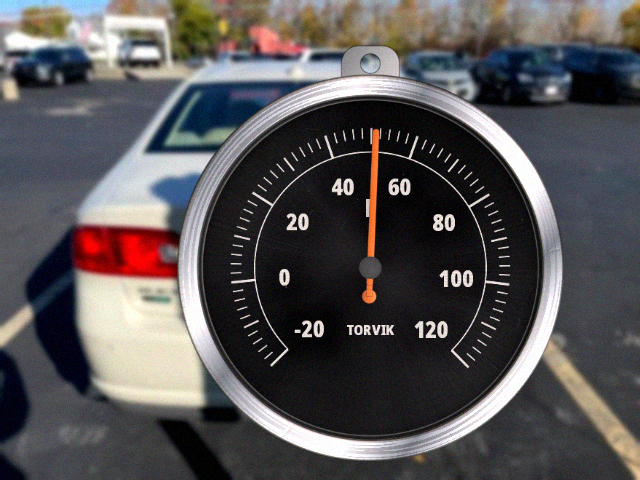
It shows 51 °F
